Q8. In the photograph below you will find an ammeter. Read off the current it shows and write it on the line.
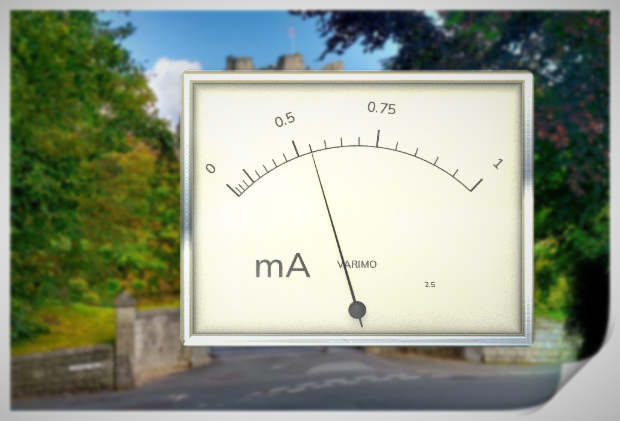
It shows 0.55 mA
